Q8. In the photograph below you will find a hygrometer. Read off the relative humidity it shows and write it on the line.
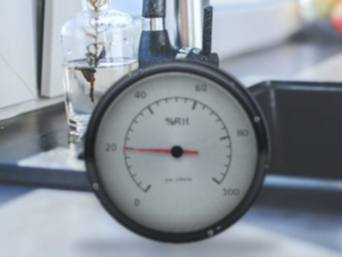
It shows 20 %
